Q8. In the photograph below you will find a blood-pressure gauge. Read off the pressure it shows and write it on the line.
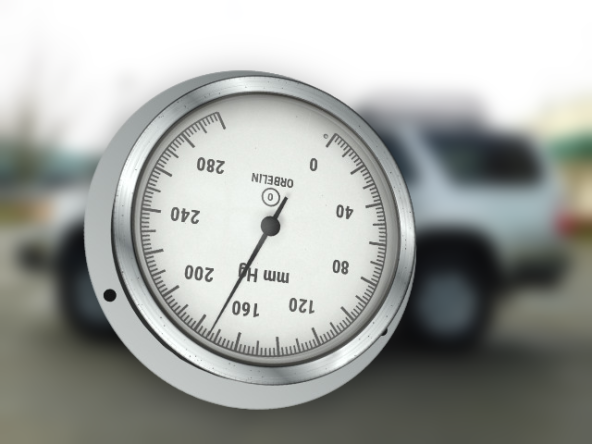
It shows 174 mmHg
